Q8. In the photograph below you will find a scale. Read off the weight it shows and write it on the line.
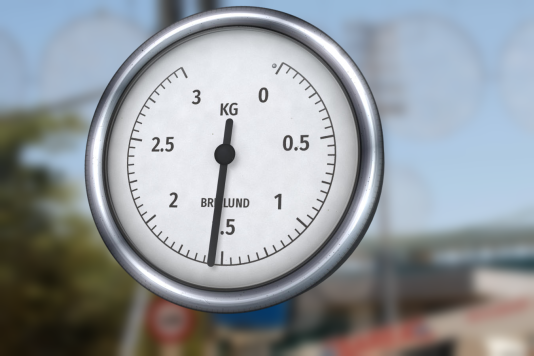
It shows 1.55 kg
